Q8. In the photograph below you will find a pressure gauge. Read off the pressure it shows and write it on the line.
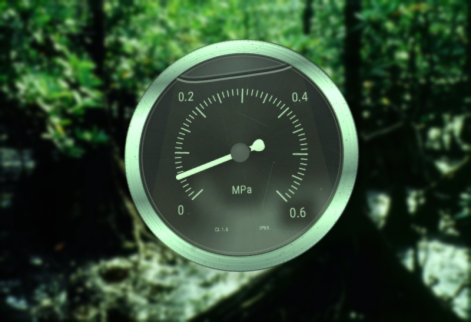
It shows 0.05 MPa
